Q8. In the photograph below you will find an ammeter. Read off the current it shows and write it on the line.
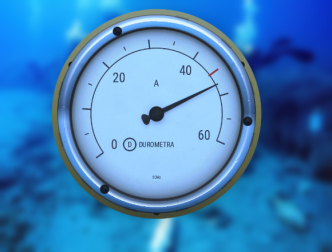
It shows 47.5 A
